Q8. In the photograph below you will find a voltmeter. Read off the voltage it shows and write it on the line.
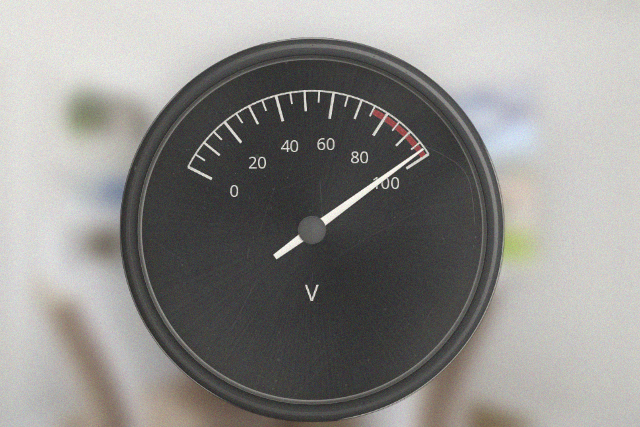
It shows 97.5 V
